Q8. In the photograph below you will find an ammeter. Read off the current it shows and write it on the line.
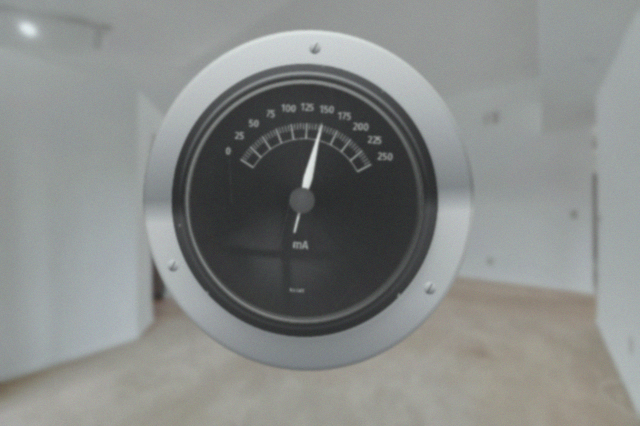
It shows 150 mA
